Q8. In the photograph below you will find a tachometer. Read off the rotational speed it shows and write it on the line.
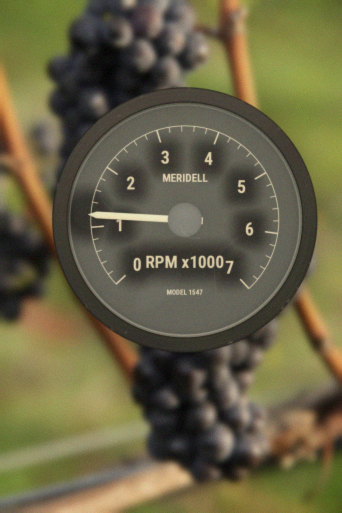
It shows 1200 rpm
